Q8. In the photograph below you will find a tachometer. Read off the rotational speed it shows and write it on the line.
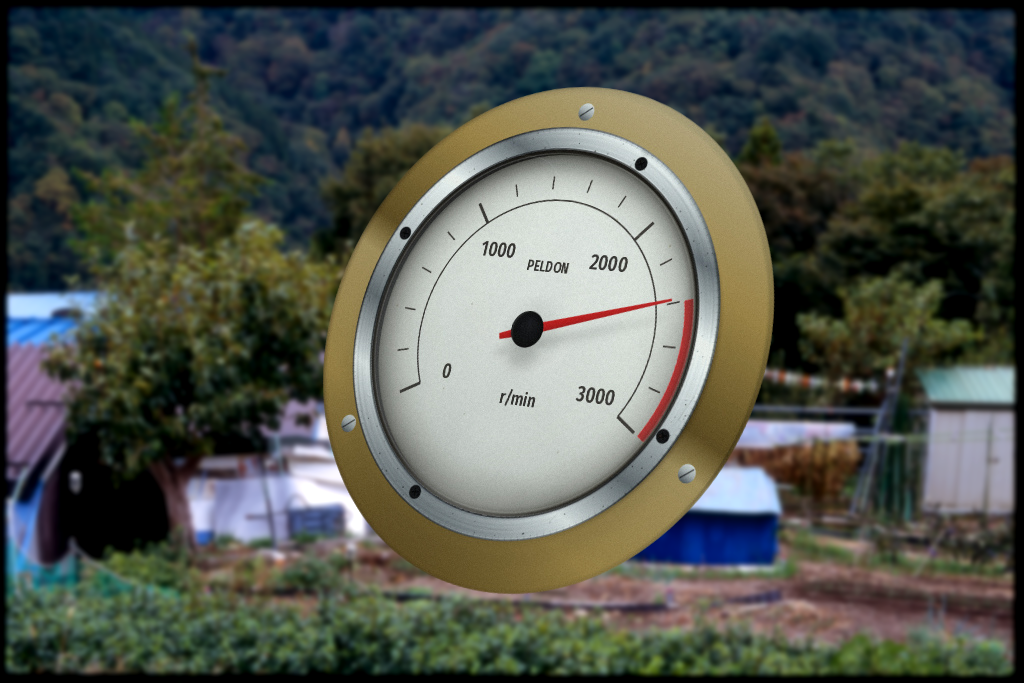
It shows 2400 rpm
